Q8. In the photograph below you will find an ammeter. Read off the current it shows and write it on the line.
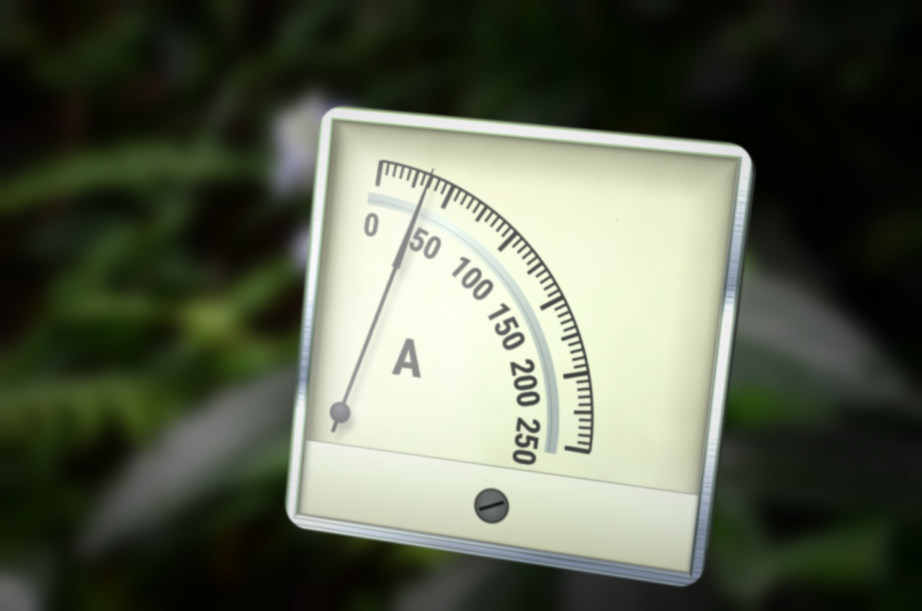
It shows 35 A
